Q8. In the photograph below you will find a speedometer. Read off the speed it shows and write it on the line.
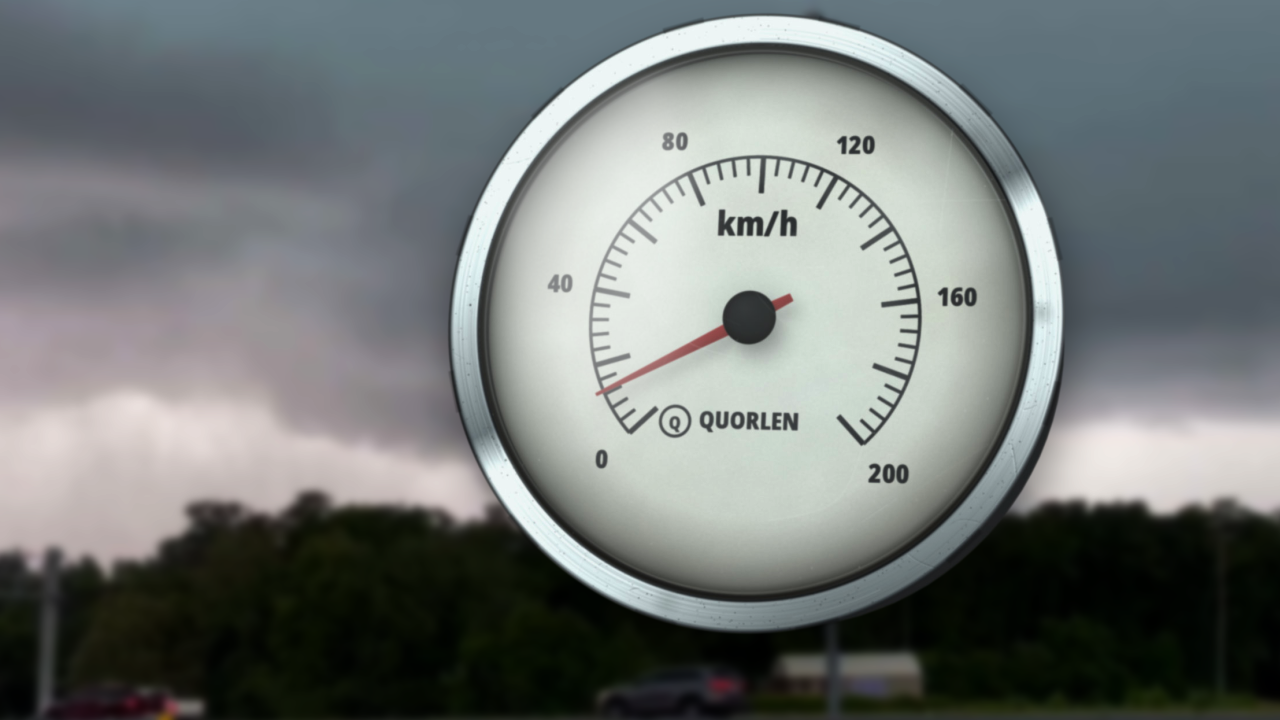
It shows 12 km/h
